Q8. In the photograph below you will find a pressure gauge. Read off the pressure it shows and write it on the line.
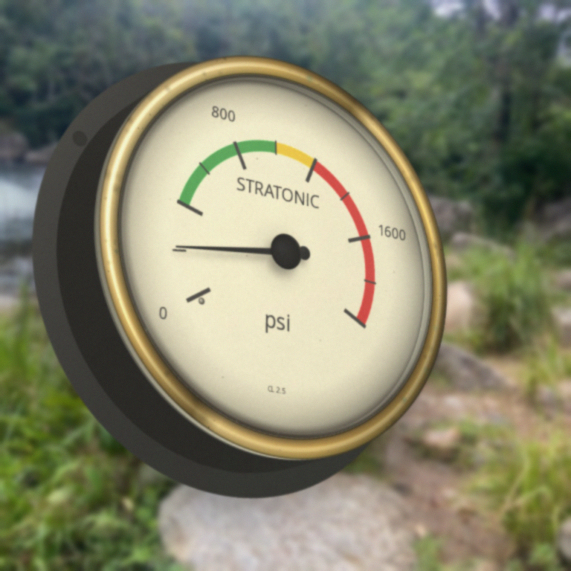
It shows 200 psi
